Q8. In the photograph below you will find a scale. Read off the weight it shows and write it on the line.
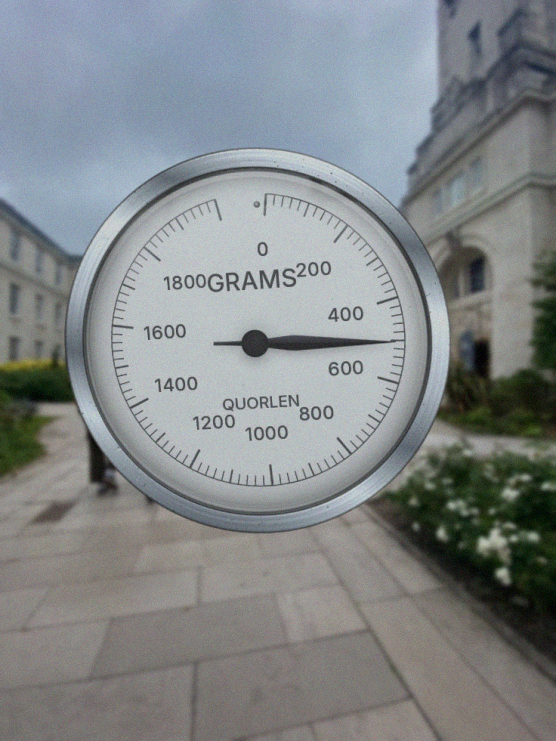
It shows 500 g
